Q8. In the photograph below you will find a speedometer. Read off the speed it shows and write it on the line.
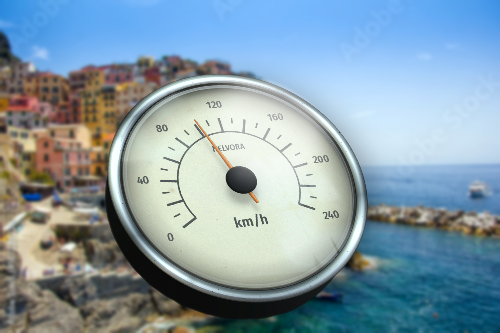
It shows 100 km/h
